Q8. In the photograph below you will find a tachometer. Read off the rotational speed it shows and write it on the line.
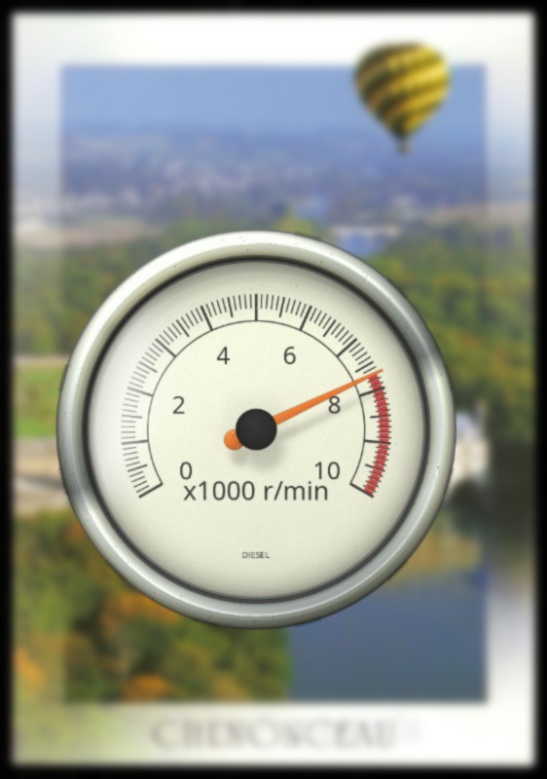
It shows 7700 rpm
